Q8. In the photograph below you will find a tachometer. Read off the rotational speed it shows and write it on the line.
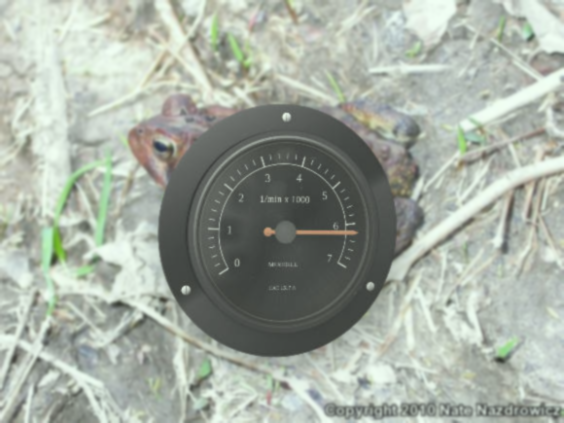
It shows 6200 rpm
